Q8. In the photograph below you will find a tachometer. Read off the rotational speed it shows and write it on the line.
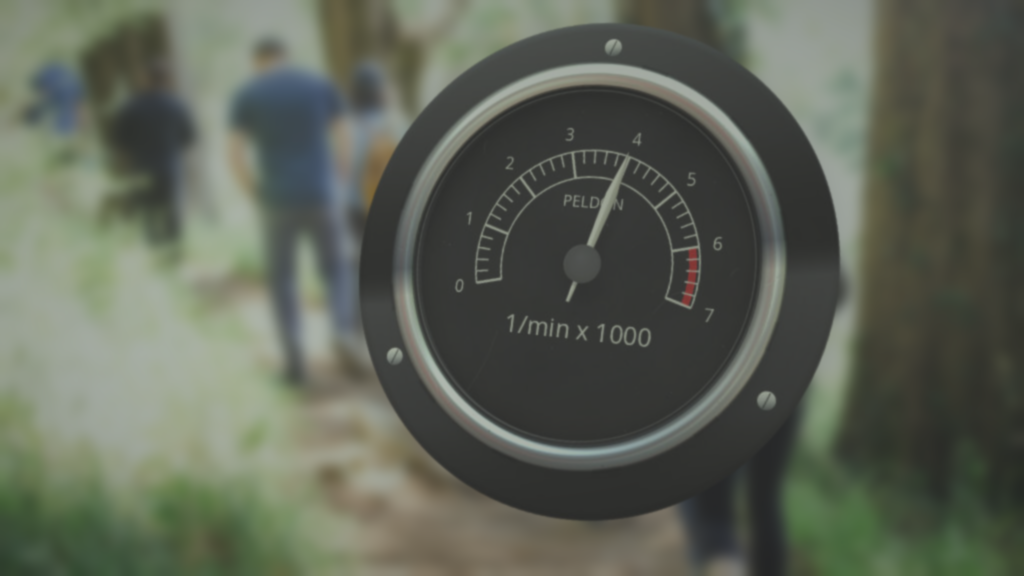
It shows 4000 rpm
